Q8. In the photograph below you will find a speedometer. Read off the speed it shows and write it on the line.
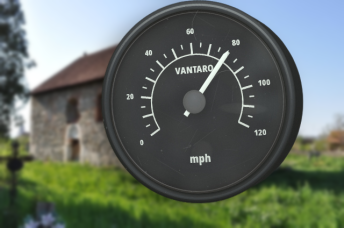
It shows 80 mph
